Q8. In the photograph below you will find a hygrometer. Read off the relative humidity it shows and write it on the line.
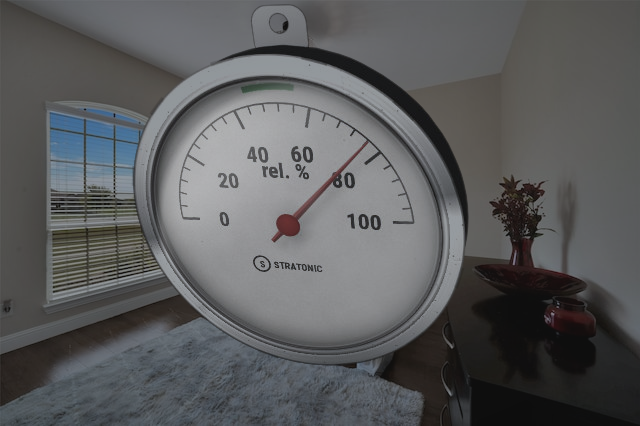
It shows 76 %
